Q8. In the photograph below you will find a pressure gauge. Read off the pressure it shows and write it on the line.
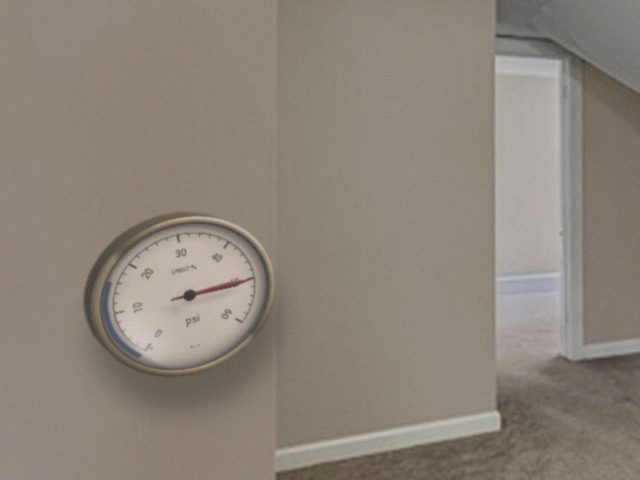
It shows 50 psi
